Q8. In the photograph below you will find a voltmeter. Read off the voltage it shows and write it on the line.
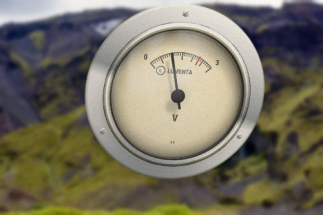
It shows 1 V
